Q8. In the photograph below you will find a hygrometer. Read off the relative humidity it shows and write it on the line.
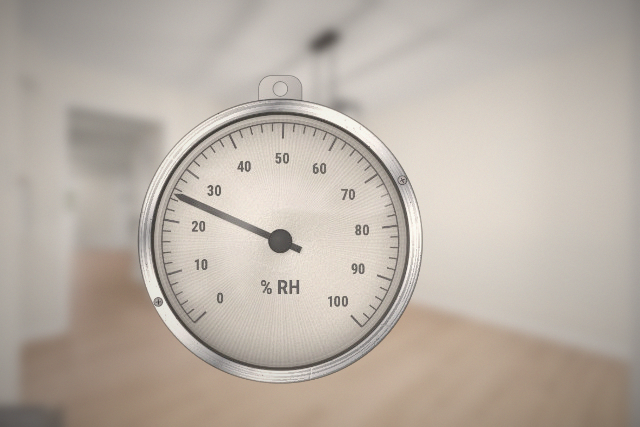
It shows 25 %
